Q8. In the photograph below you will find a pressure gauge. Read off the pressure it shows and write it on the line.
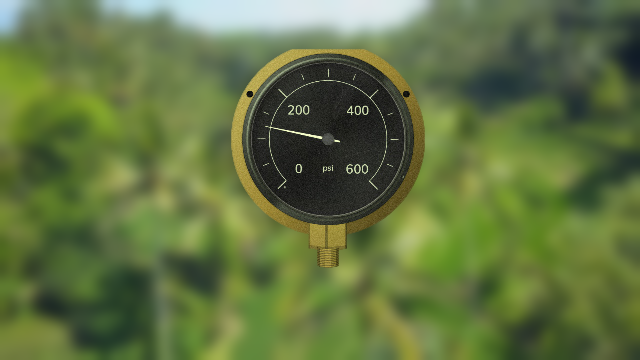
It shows 125 psi
